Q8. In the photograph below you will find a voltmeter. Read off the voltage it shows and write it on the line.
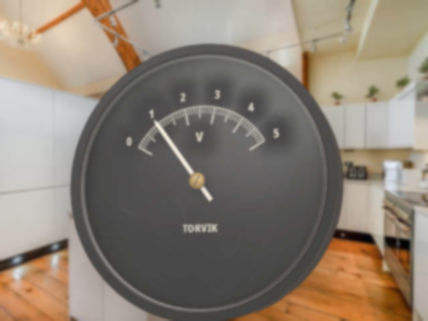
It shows 1 V
